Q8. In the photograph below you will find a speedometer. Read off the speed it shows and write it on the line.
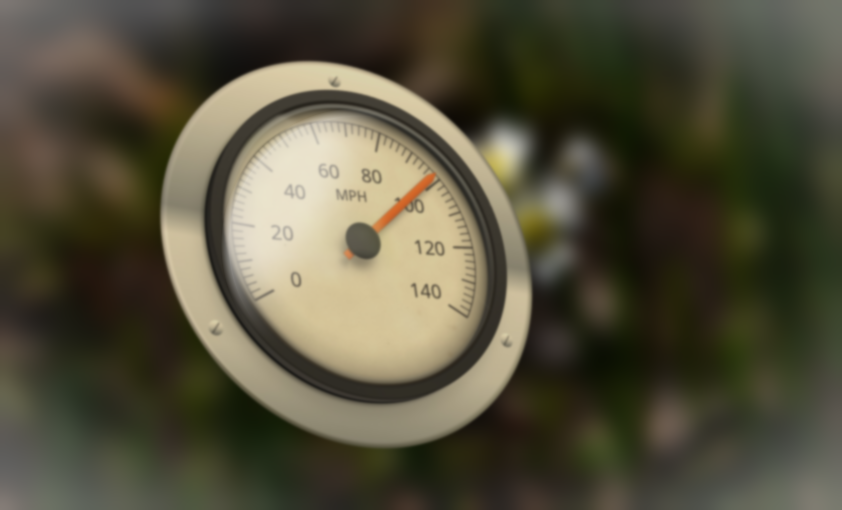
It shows 98 mph
